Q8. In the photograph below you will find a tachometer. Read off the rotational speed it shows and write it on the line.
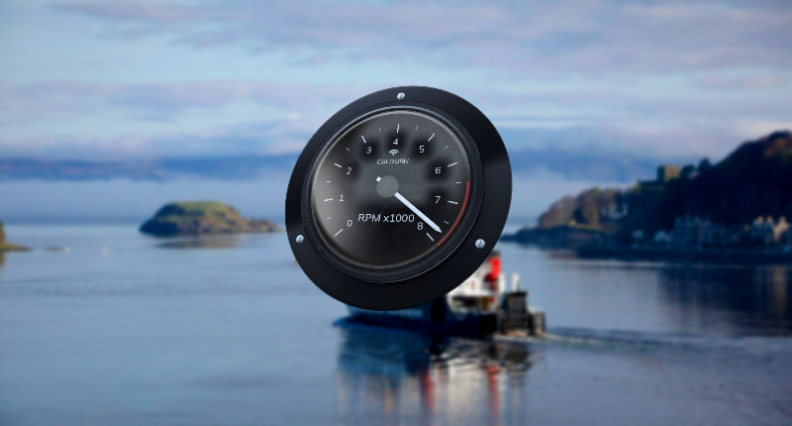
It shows 7750 rpm
